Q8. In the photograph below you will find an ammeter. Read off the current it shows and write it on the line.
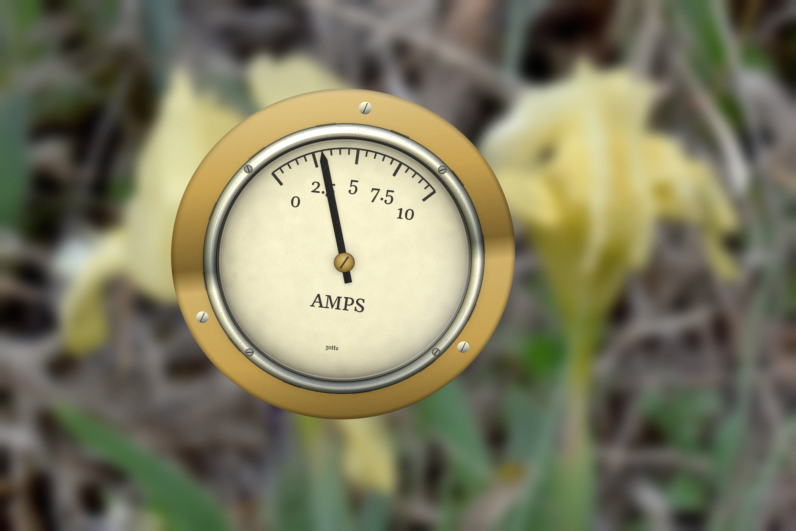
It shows 3 A
